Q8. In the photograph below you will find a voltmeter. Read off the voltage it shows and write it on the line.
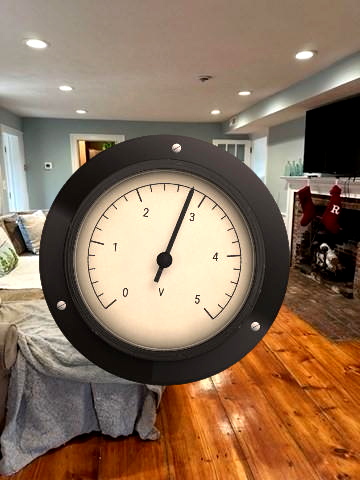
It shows 2.8 V
